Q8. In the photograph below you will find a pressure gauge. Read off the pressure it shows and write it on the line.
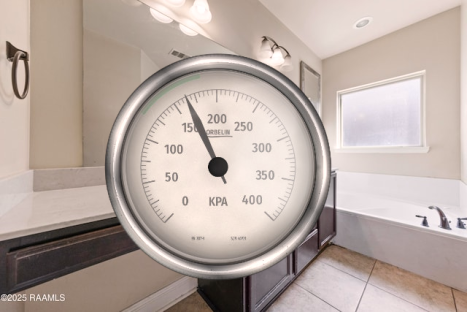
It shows 165 kPa
